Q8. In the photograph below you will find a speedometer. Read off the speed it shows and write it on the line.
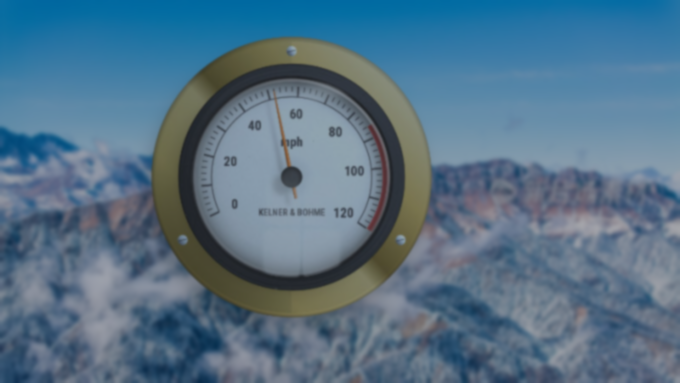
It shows 52 mph
